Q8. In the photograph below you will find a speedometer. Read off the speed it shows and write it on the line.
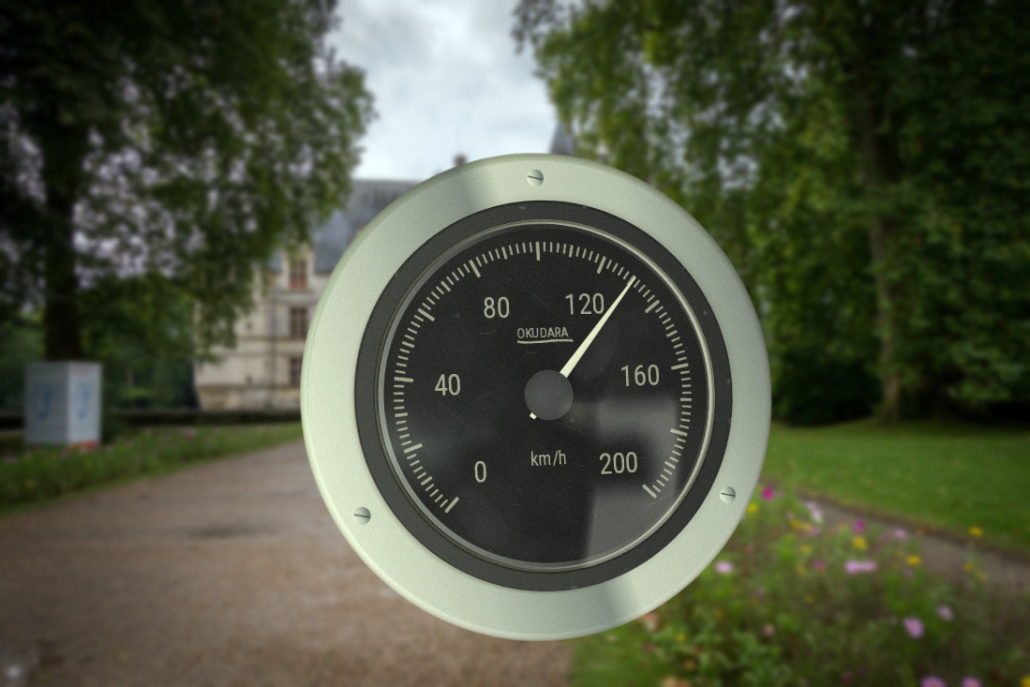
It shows 130 km/h
